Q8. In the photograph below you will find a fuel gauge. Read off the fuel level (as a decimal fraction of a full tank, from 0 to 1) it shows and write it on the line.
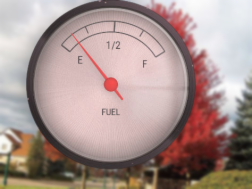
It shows 0.125
